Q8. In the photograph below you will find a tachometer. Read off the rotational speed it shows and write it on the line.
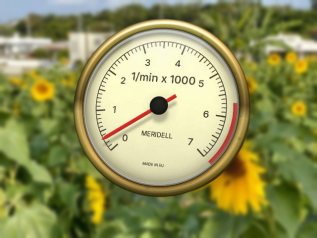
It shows 300 rpm
